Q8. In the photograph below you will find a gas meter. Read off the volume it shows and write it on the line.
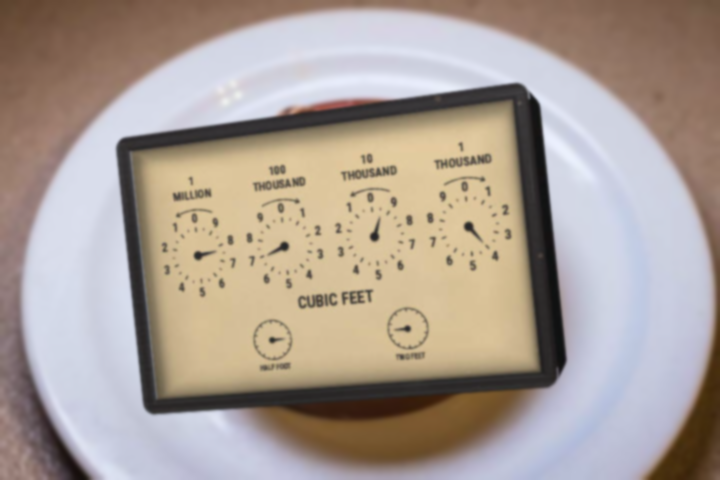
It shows 769400 ft³
